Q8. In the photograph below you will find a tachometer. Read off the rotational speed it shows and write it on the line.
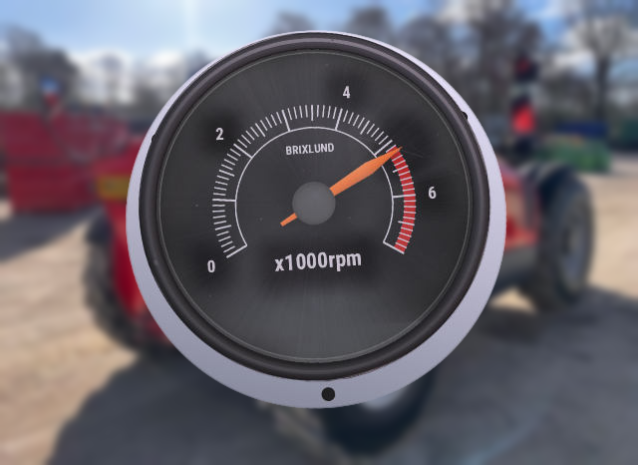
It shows 5200 rpm
